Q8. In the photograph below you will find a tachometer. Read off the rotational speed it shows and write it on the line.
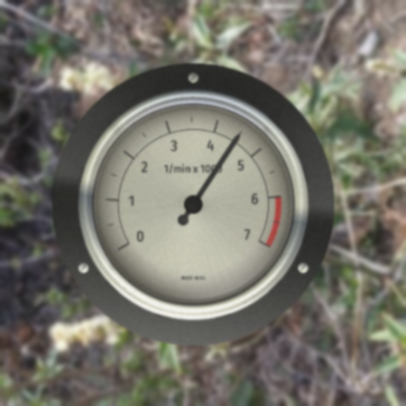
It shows 4500 rpm
